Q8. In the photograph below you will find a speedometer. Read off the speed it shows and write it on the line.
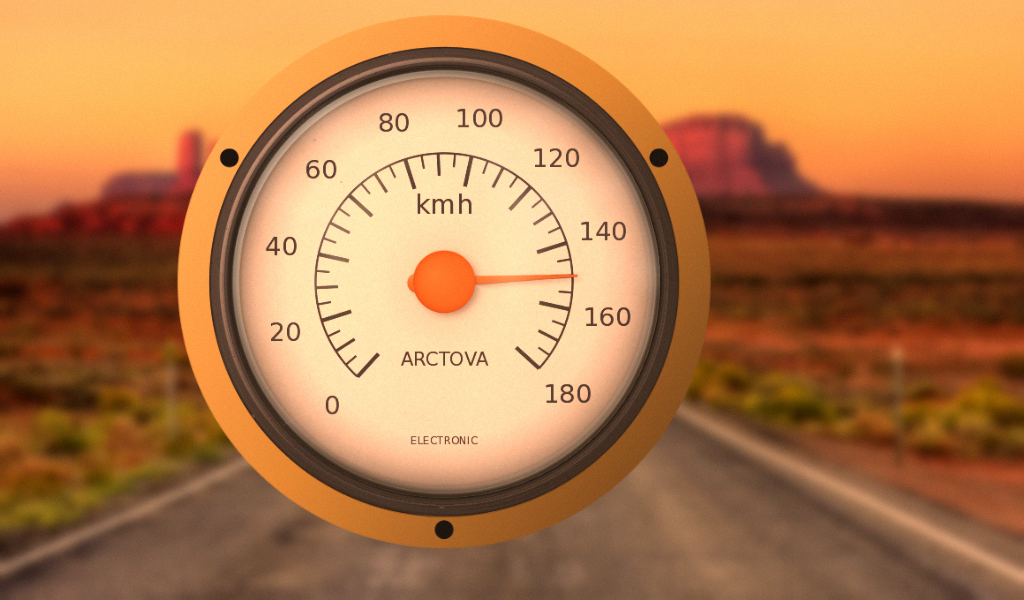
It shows 150 km/h
